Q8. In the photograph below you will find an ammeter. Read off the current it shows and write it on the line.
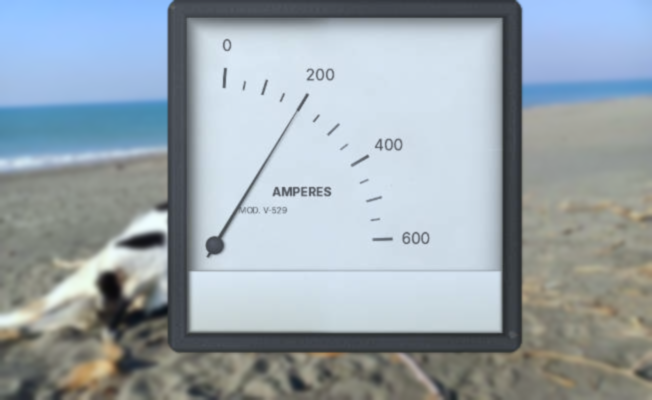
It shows 200 A
